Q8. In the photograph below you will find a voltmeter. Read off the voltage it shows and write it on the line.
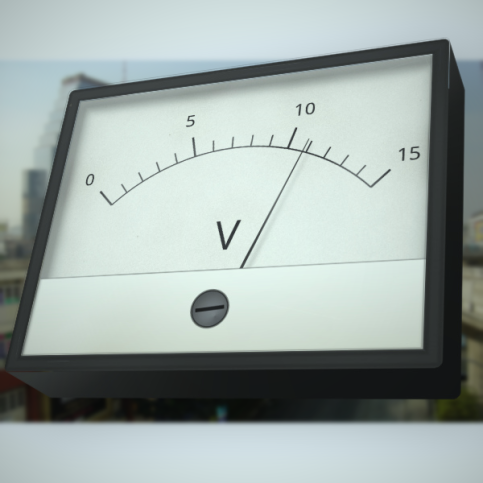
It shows 11 V
